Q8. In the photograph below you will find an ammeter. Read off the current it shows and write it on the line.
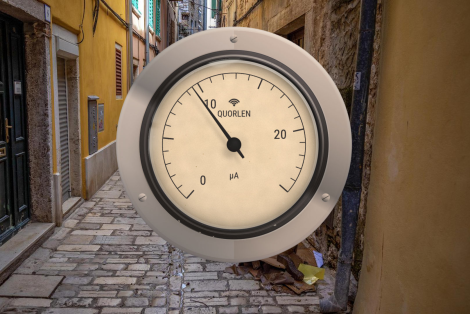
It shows 9.5 µA
